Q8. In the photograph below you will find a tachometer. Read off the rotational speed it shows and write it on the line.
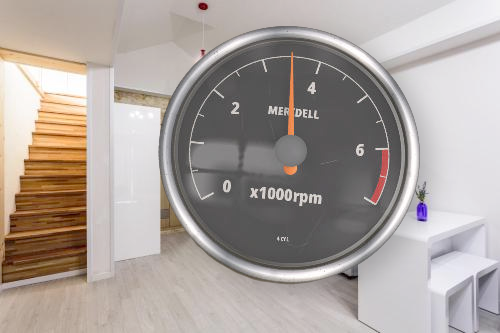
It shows 3500 rpm
